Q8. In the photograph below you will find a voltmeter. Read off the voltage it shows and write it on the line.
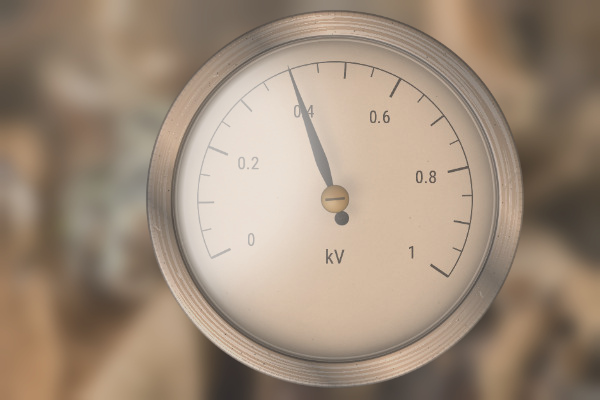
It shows 0.4 kV
